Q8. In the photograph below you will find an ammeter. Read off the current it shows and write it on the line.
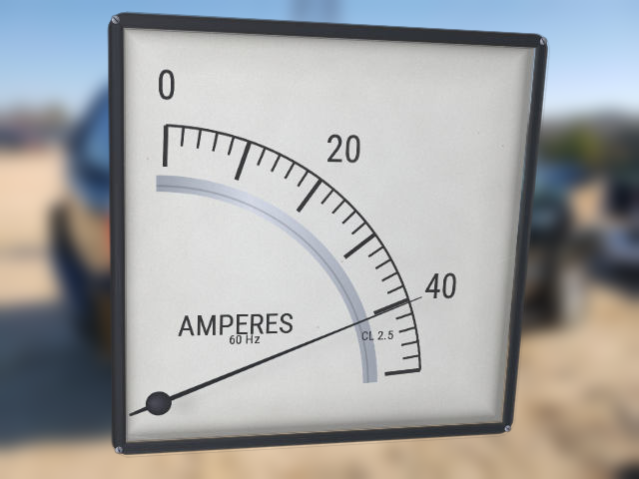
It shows 40 A
